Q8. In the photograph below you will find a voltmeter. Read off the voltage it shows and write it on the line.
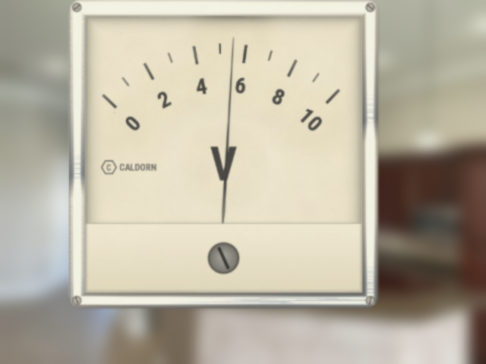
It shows 5.5 V
